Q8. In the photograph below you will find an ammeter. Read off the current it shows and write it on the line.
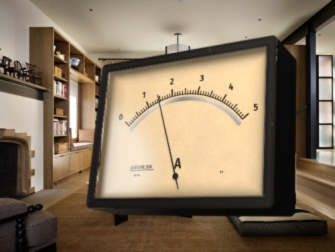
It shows 1.5 A
